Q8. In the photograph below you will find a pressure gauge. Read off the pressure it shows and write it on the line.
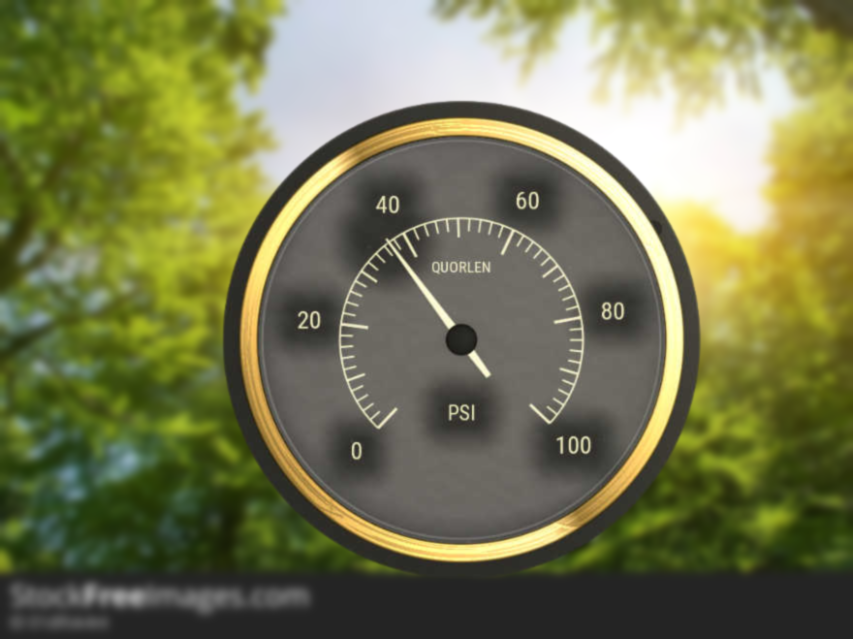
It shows 37 psi
